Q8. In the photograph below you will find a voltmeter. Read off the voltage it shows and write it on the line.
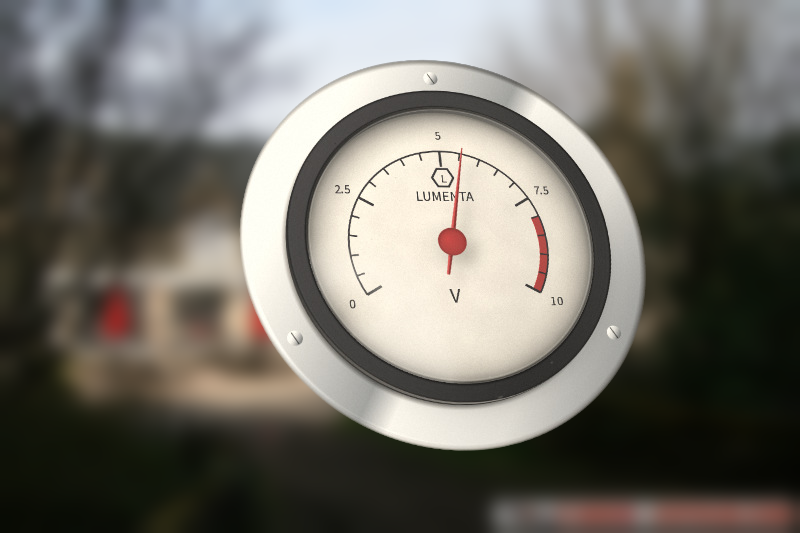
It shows 5.5 V
